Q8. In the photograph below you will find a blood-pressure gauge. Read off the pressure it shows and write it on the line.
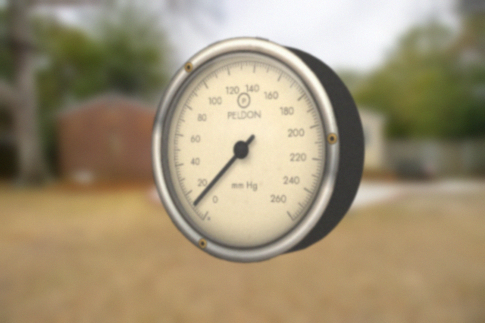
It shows 10 mmHg
